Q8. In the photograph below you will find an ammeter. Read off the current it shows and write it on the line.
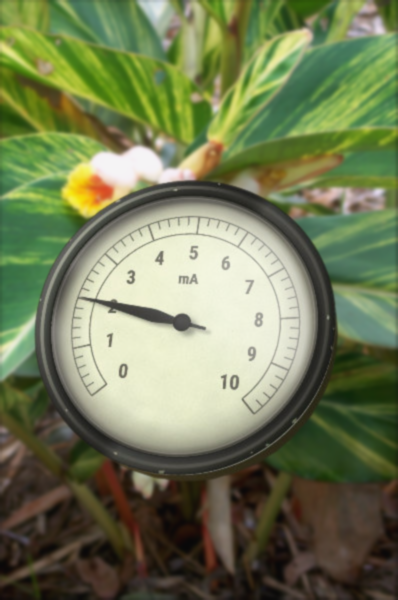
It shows 2 mA
